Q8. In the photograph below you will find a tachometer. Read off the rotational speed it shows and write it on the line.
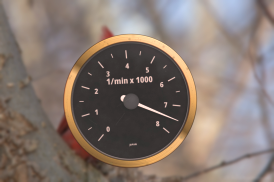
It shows 7500 rpm
